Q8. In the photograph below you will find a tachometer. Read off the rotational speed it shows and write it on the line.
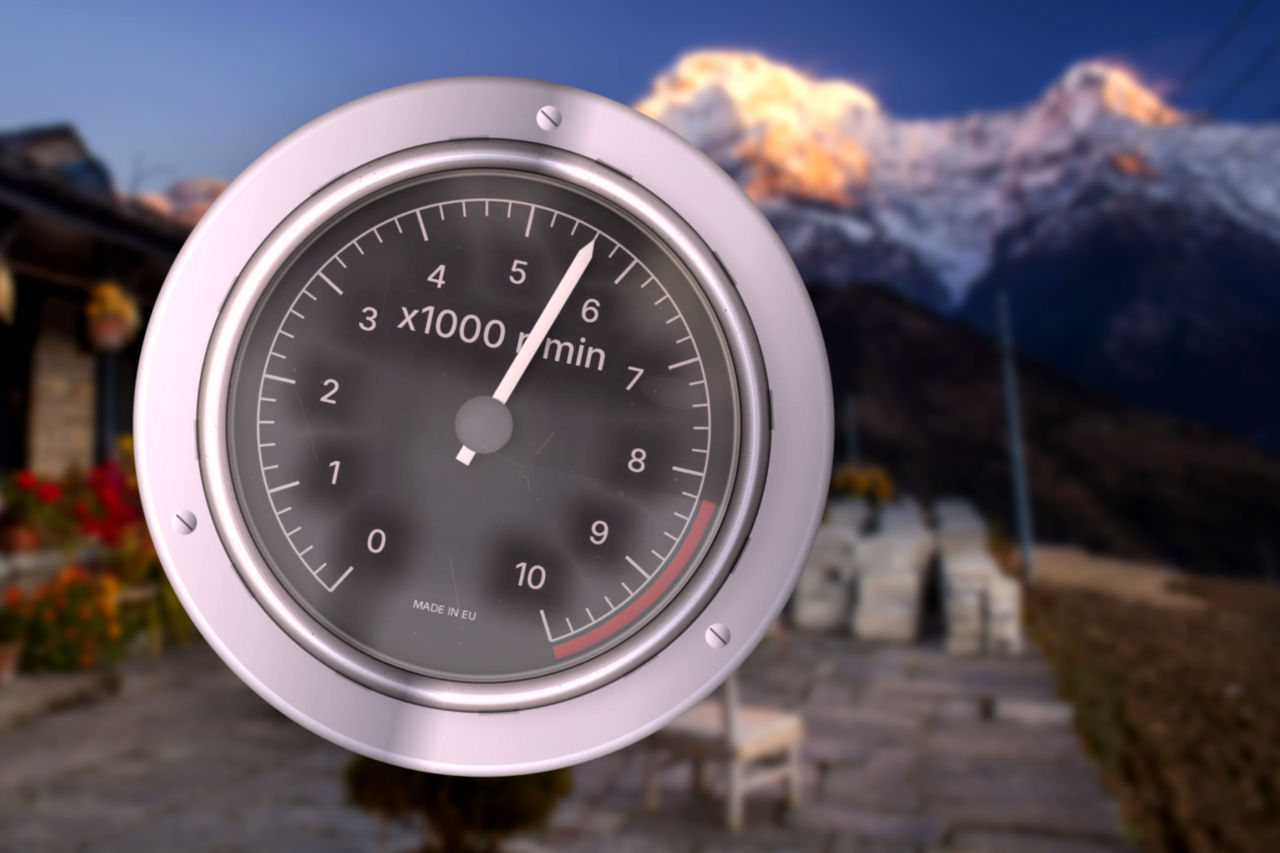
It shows 5600 rpm
